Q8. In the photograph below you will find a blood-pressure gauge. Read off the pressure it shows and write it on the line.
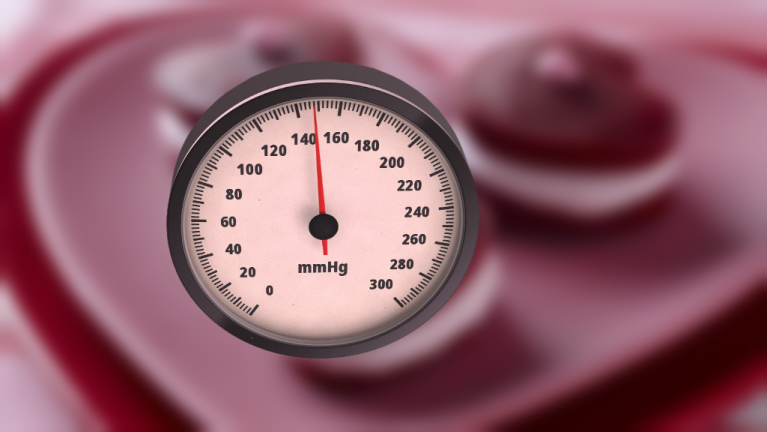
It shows 148 mmHg
